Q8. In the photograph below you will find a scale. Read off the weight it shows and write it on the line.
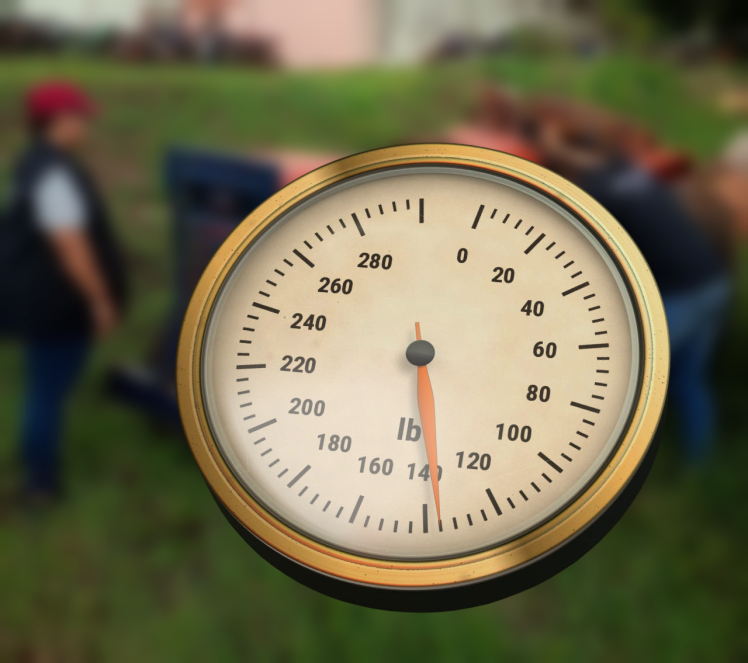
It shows 136 lb
